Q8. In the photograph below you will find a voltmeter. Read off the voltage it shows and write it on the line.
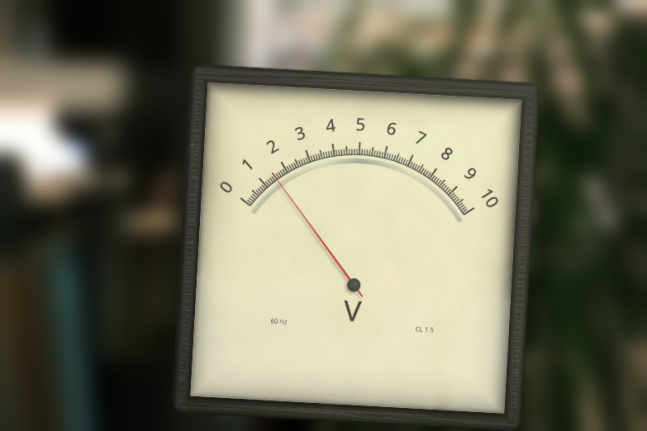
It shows 1.5 V
